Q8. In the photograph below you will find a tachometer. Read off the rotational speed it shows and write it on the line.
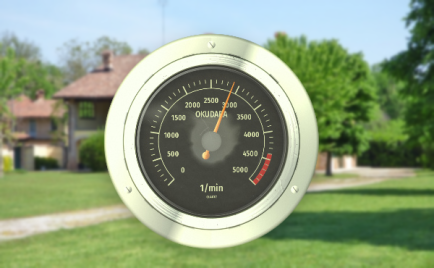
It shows 2900 rpm
